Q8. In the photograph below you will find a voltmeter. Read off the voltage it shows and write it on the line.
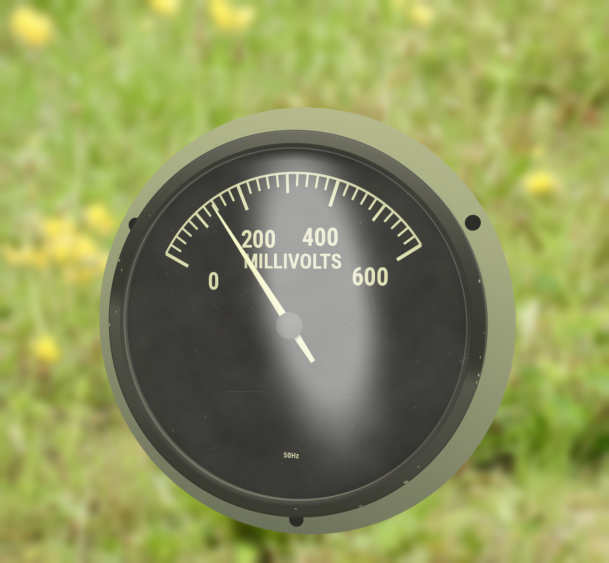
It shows 140 mV
